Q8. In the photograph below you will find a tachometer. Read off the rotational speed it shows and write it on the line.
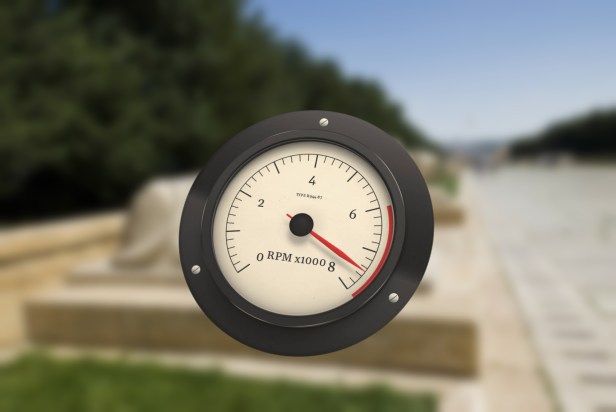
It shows 7500 rpm
